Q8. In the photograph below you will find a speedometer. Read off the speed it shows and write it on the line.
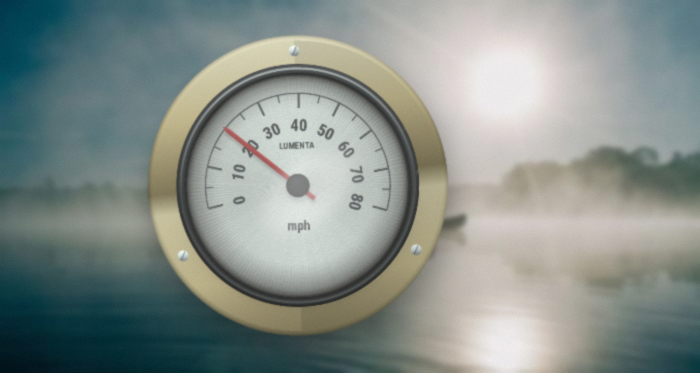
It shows 20 mph
